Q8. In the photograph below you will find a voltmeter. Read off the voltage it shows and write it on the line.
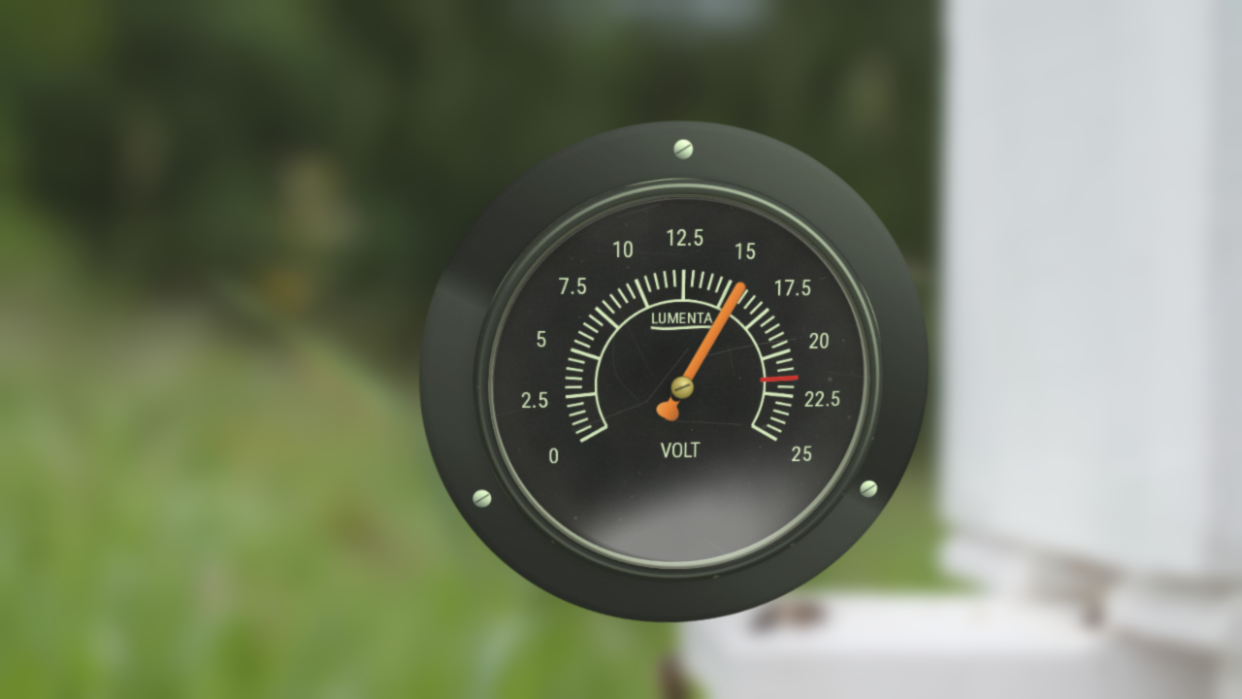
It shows 15.5 V
